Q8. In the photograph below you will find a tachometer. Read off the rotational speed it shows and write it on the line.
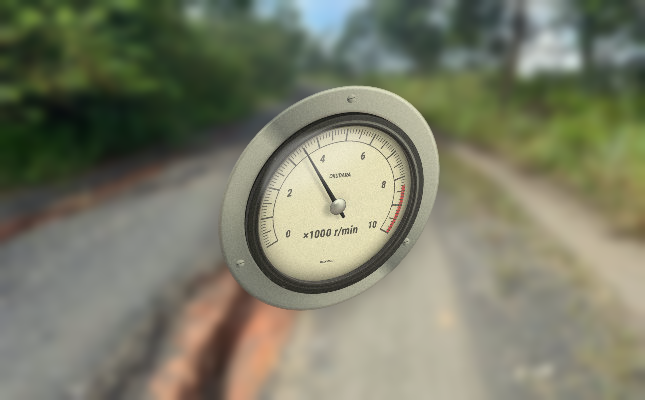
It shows 3500 rpm
